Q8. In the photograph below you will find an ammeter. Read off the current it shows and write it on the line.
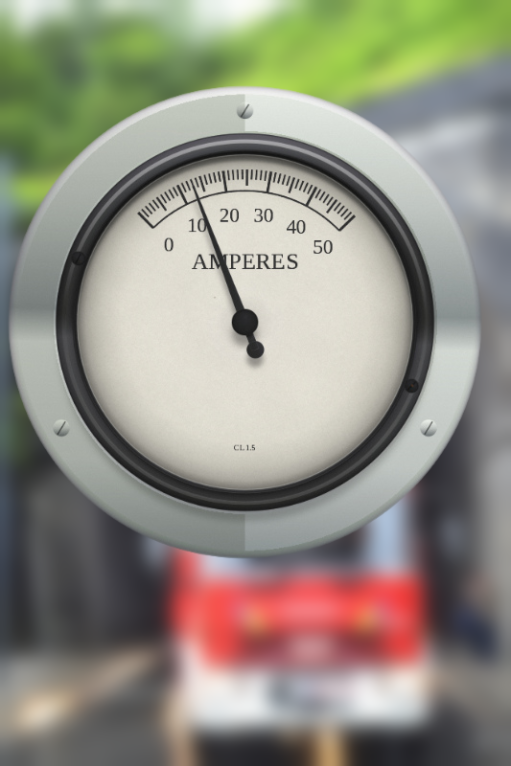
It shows 13 A
